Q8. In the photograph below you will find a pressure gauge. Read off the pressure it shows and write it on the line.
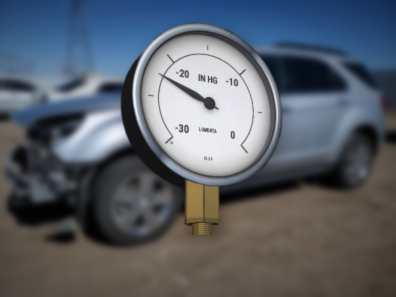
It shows -22.5 inHg
